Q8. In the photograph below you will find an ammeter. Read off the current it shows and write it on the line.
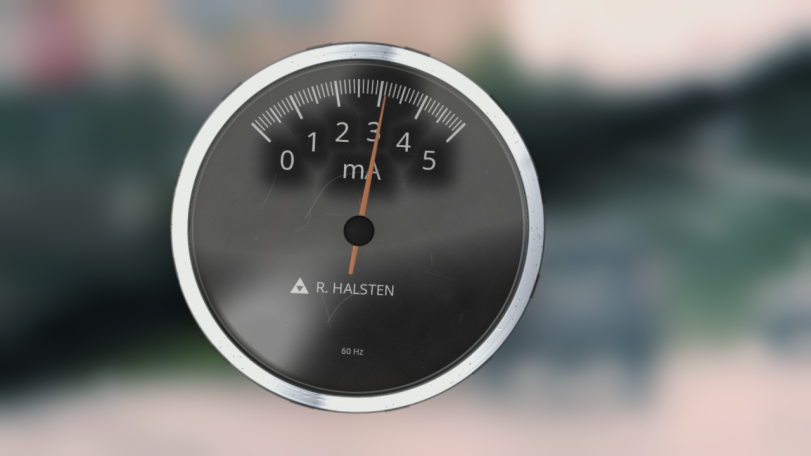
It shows 3.1 mA
